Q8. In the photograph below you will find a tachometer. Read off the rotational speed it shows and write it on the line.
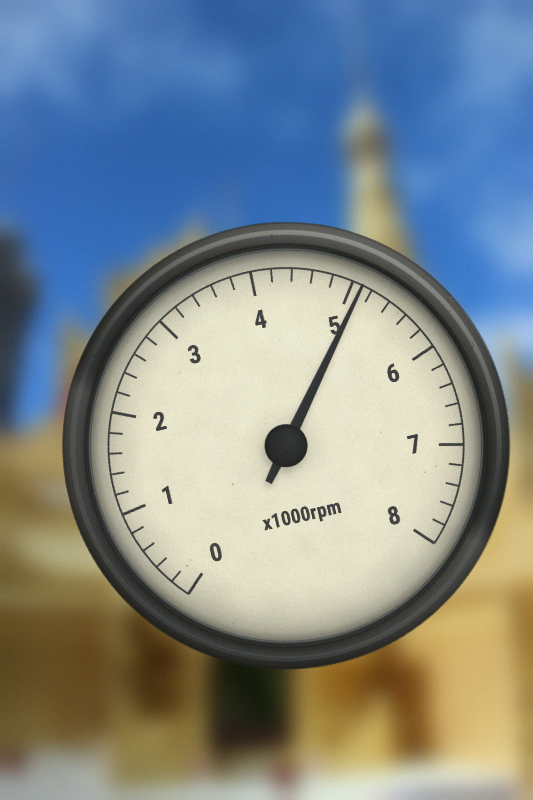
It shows 5100 rpm
